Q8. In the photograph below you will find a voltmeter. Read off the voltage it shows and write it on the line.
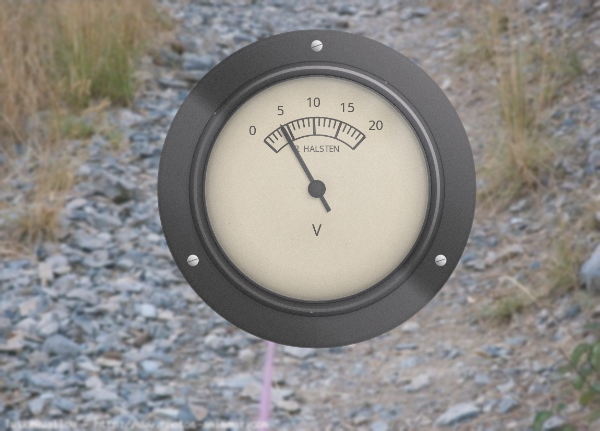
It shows 4 V
